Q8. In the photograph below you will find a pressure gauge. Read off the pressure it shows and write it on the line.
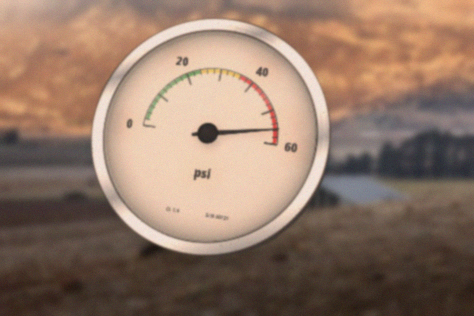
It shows 56 psi
